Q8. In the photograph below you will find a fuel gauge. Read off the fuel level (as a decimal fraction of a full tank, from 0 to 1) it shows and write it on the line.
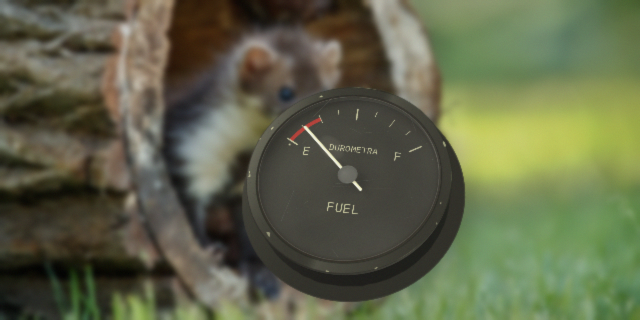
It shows 0.125
